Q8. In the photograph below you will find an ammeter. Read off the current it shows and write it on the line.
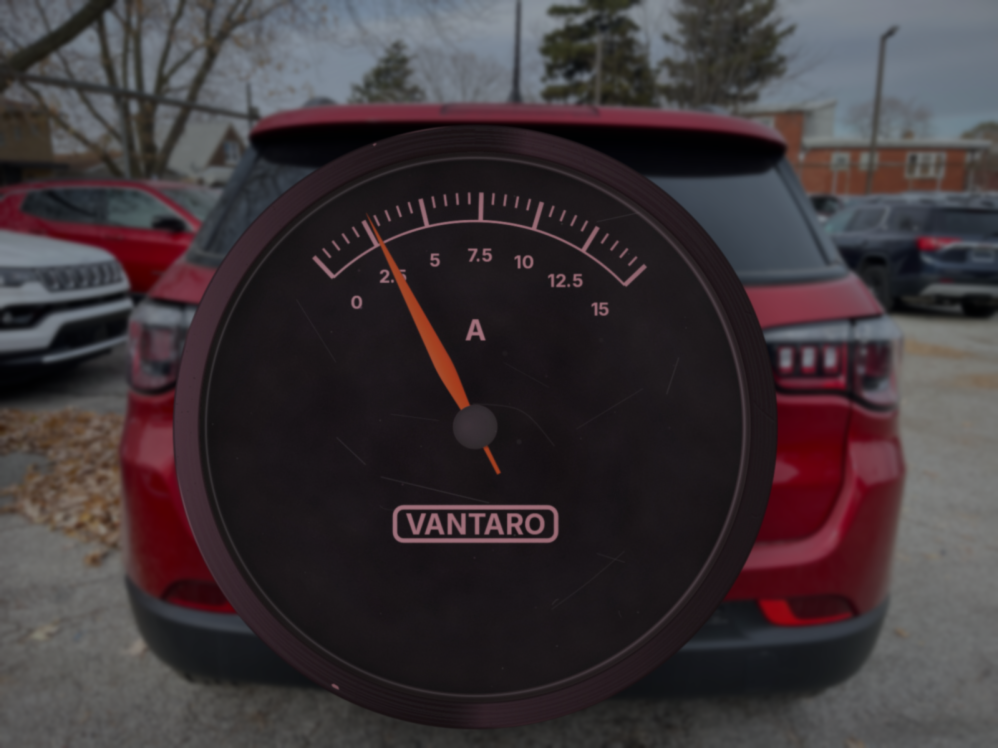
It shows 2.75 A
